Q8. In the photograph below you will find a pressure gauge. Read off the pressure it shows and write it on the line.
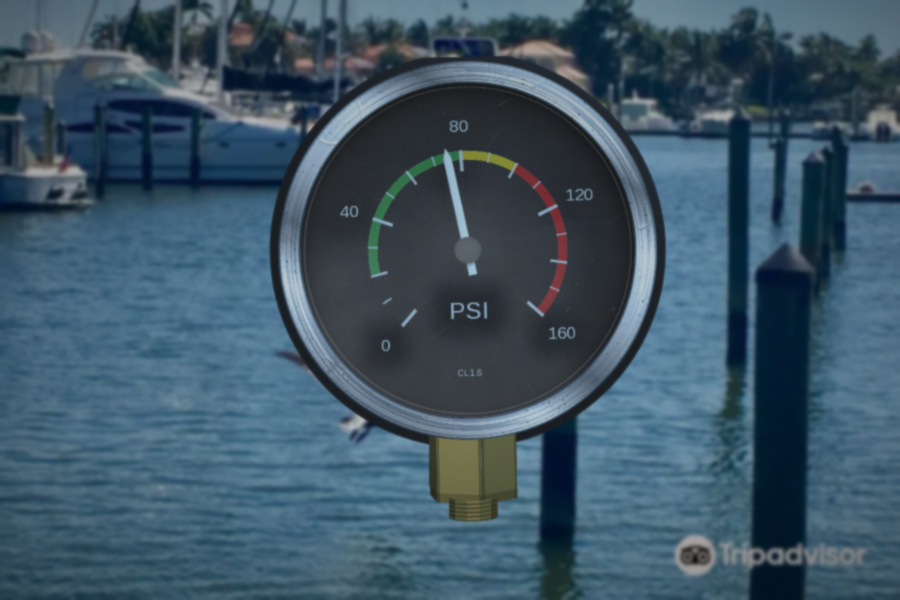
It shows 75 psi
